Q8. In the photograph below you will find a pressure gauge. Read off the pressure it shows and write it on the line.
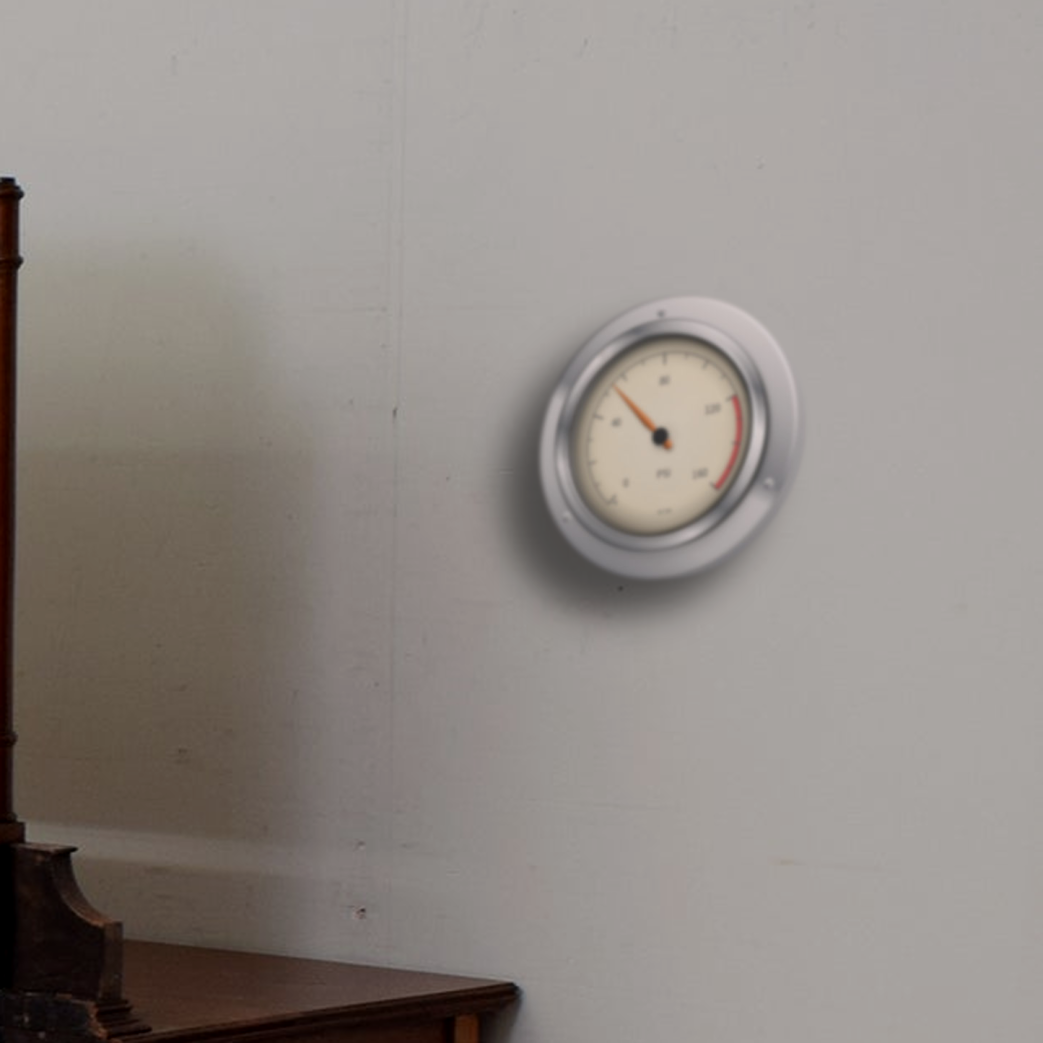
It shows 55 psi
